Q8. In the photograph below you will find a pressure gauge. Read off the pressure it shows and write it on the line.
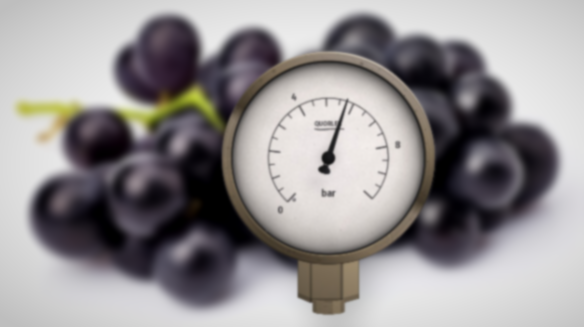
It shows 5.75 bar
